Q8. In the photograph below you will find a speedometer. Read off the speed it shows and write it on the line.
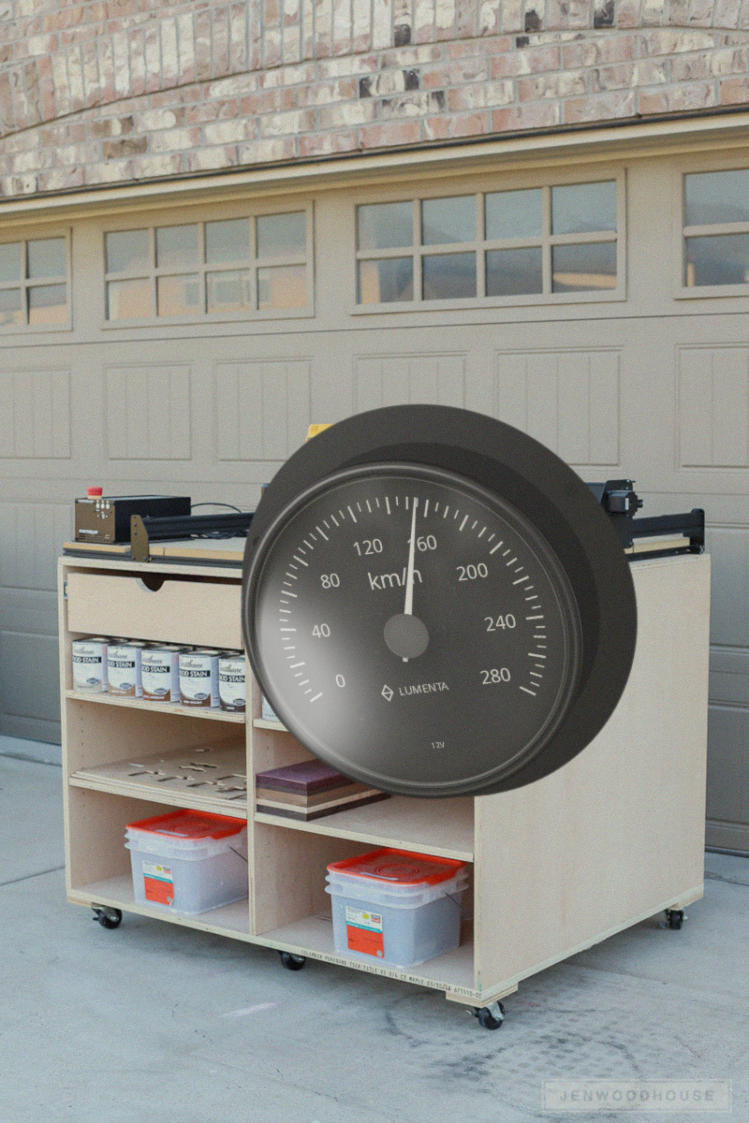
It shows 155 km/h
